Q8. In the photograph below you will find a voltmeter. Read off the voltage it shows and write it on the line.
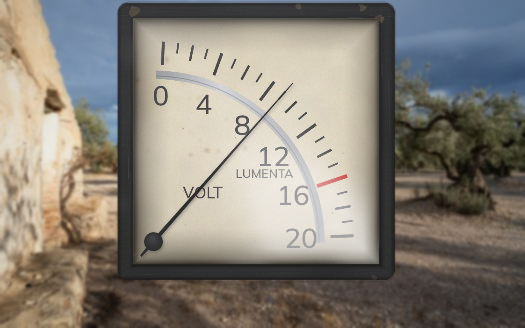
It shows 9 V
